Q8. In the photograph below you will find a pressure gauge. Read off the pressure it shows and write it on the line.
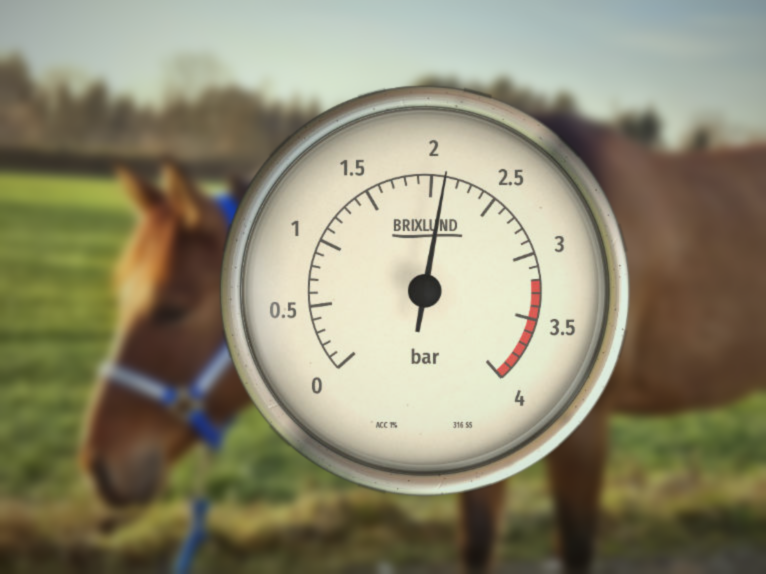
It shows 2.1 bar
